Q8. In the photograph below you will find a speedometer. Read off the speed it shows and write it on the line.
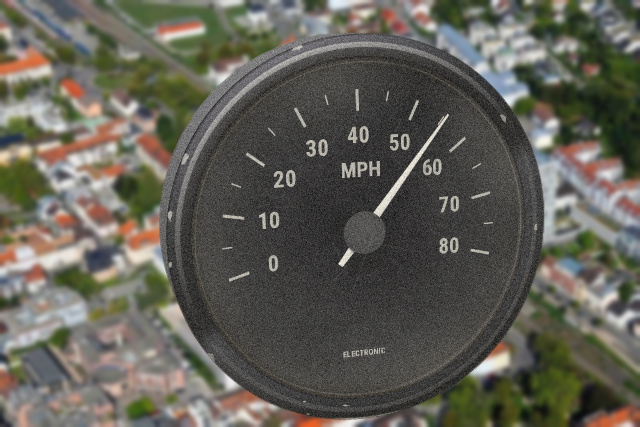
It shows 55 mph
